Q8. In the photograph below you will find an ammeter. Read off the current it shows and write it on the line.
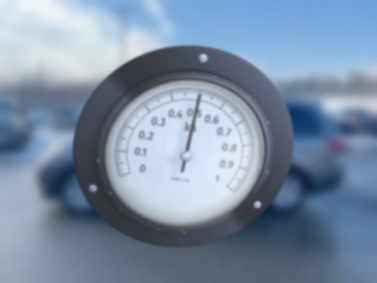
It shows 0.5 kA
